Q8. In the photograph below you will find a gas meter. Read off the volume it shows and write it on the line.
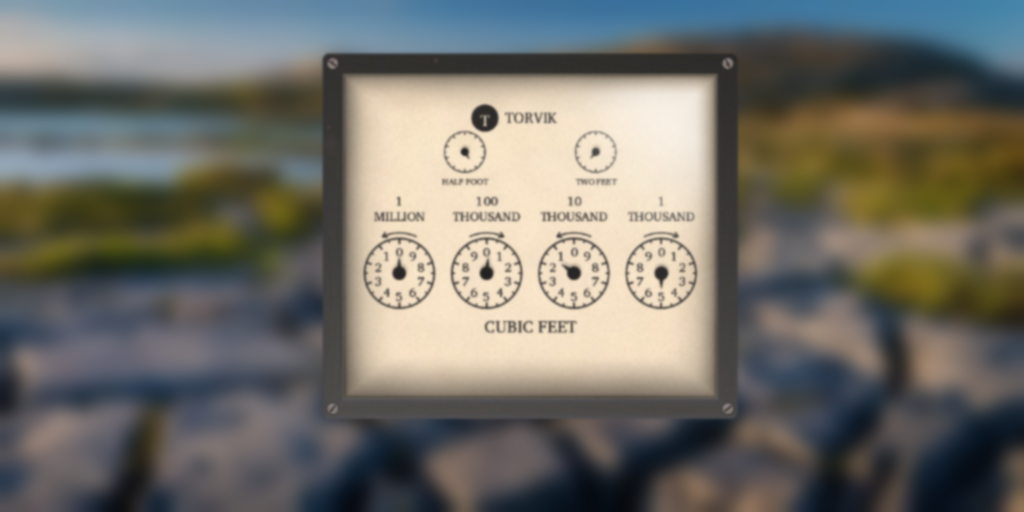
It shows 1500 ft³
